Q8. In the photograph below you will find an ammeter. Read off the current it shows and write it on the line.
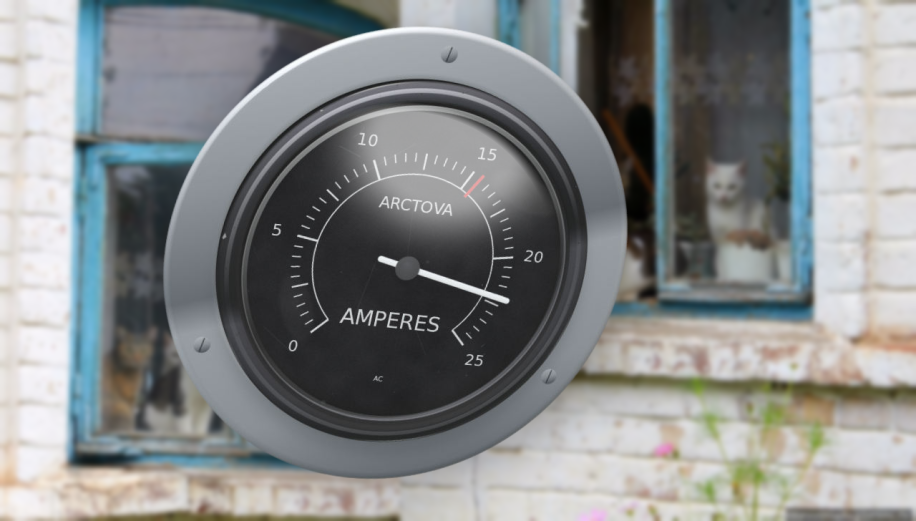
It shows 22 A
